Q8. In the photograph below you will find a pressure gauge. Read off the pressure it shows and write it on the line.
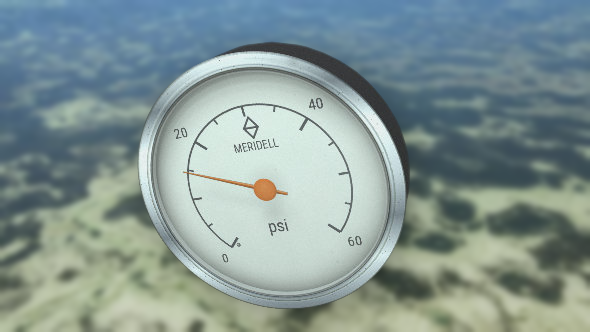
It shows 15 psi
